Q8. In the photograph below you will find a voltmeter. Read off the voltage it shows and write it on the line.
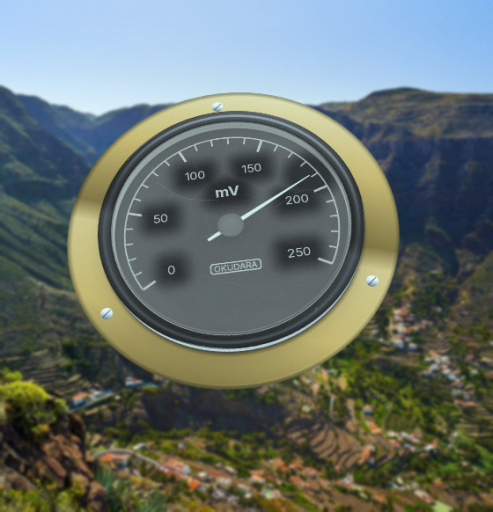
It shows 190 mV
